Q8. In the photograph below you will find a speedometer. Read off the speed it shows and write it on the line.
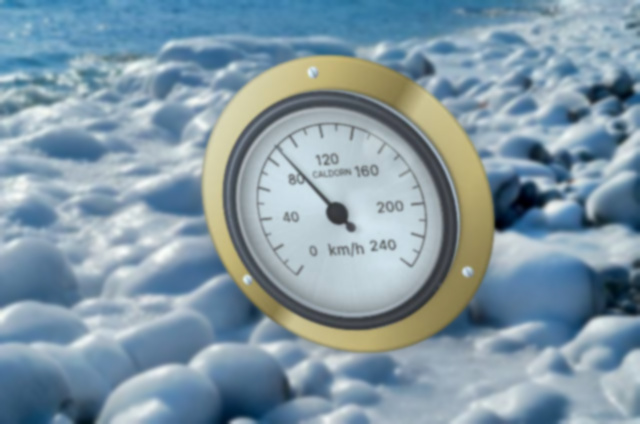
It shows 90 km/h
